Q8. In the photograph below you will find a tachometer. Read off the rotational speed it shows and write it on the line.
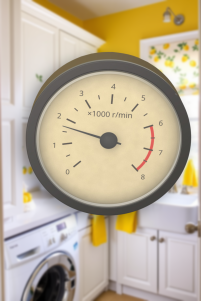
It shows 1750 rpm
